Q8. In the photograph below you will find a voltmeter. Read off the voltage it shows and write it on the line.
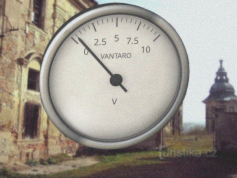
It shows 0.5 V
